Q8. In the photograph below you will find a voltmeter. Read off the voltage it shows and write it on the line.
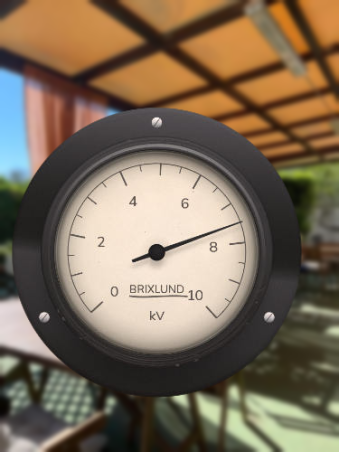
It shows 7.5 kV
